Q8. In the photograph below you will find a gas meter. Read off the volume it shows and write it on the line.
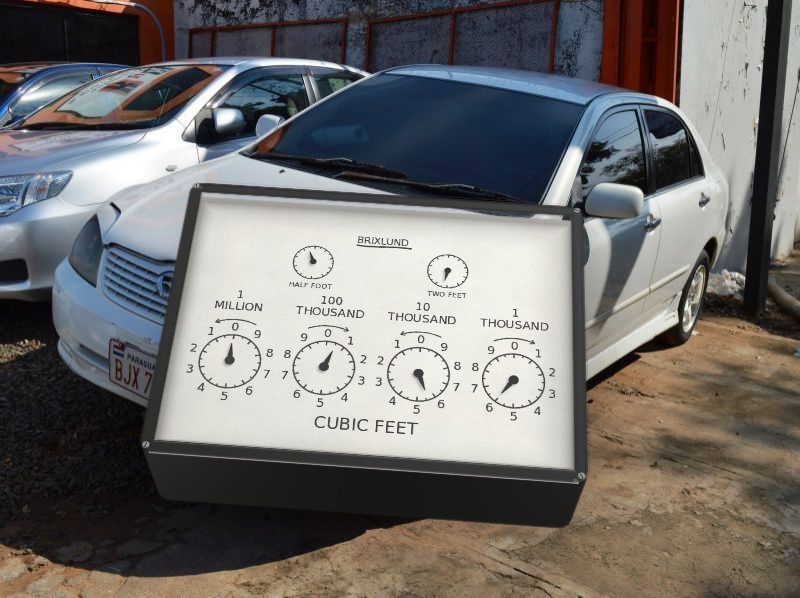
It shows 5600 ft³
